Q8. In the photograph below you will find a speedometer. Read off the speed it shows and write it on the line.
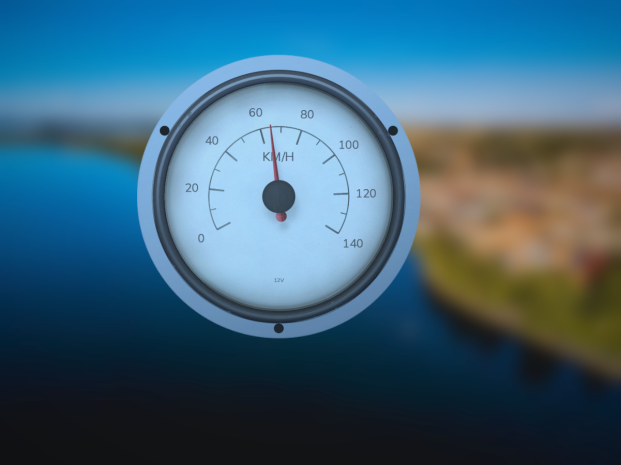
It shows 65 km/h
